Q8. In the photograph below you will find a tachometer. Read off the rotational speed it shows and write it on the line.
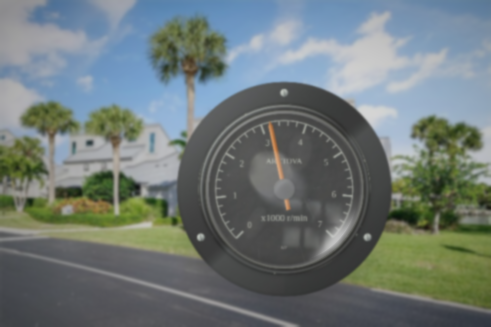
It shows 3200 rpm
